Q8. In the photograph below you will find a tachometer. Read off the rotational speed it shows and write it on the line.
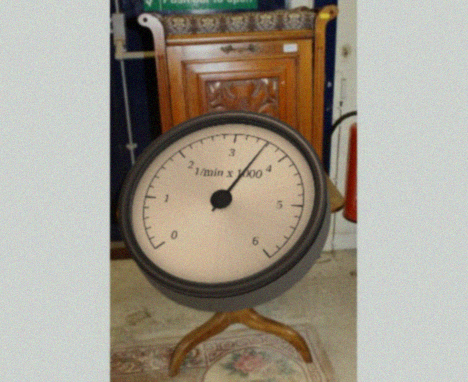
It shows 3600 rpm
